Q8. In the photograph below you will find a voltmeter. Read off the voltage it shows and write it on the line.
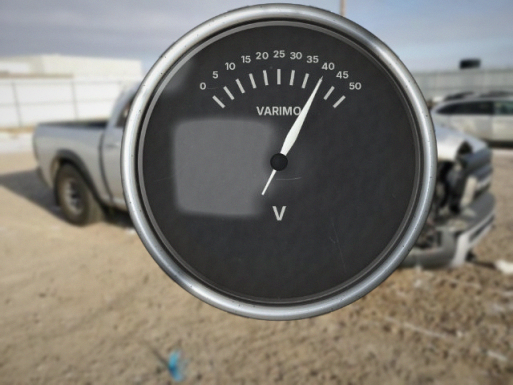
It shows 40 V
